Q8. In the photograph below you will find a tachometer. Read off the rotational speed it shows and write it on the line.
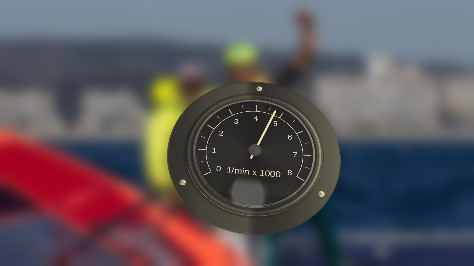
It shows 4750 rpm
